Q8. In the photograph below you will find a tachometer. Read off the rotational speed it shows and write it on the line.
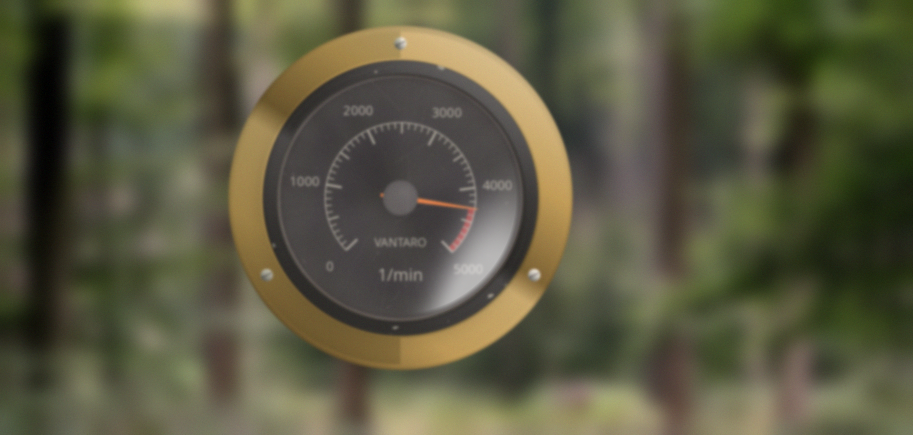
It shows 4300 rpm
